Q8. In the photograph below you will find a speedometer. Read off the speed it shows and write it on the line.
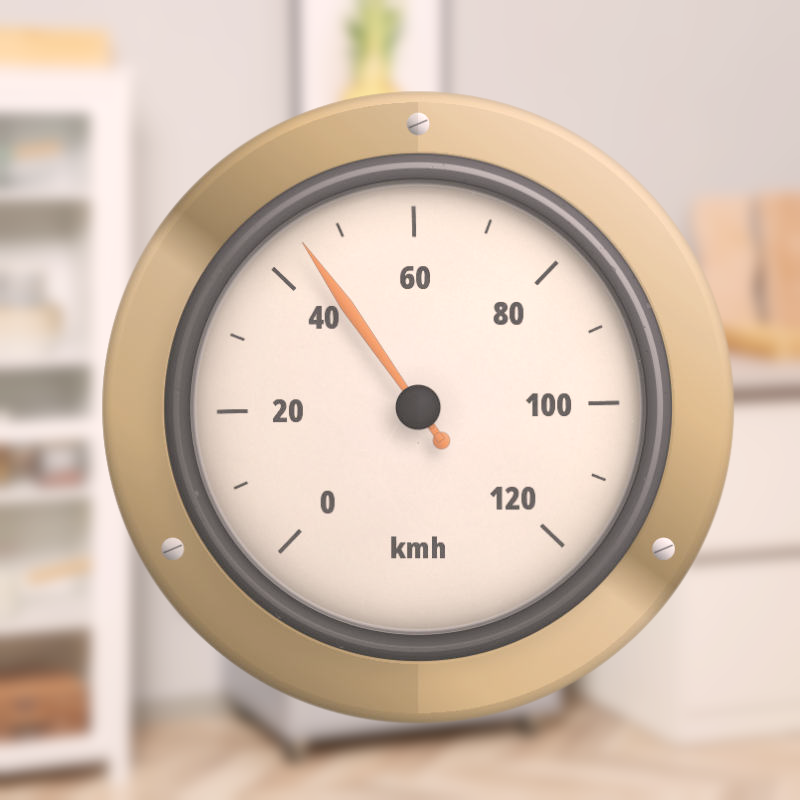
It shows 45 km/h
